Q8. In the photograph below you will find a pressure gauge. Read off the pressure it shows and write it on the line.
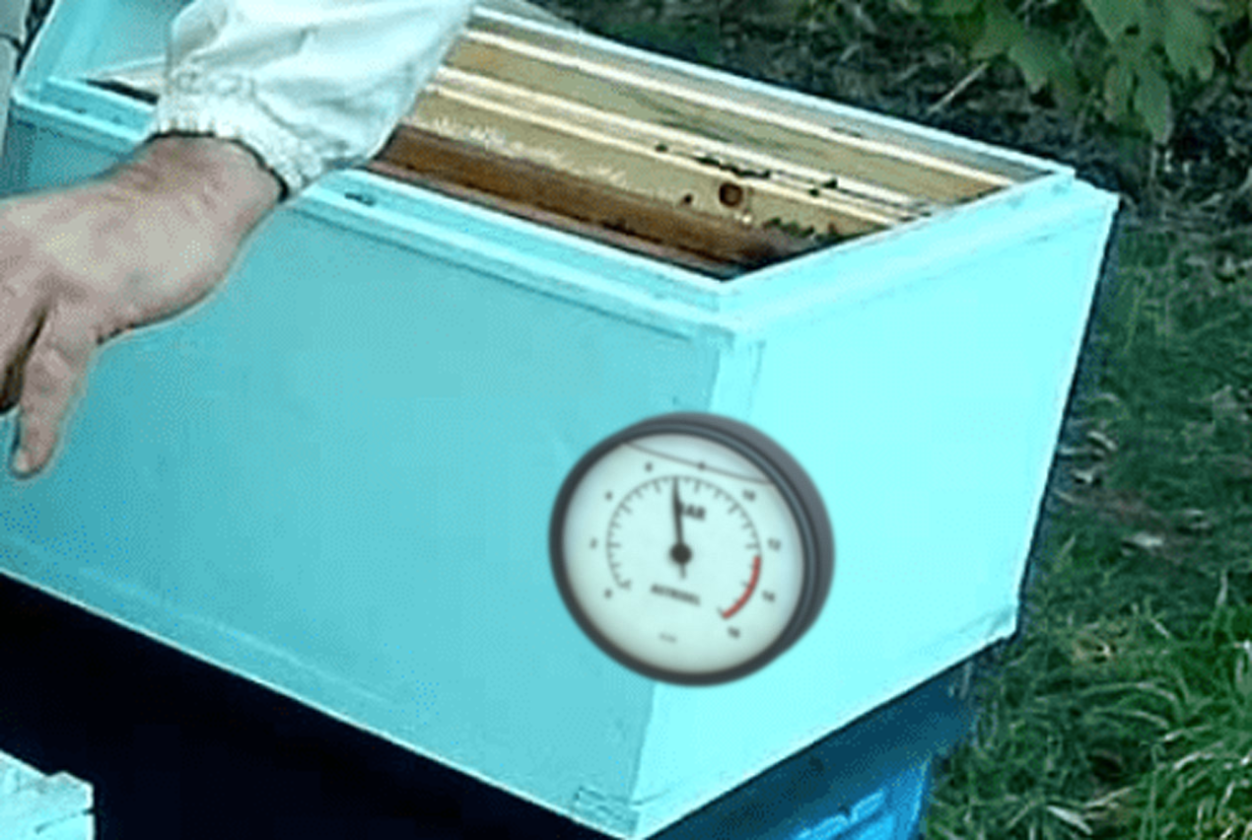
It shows 7 bar
